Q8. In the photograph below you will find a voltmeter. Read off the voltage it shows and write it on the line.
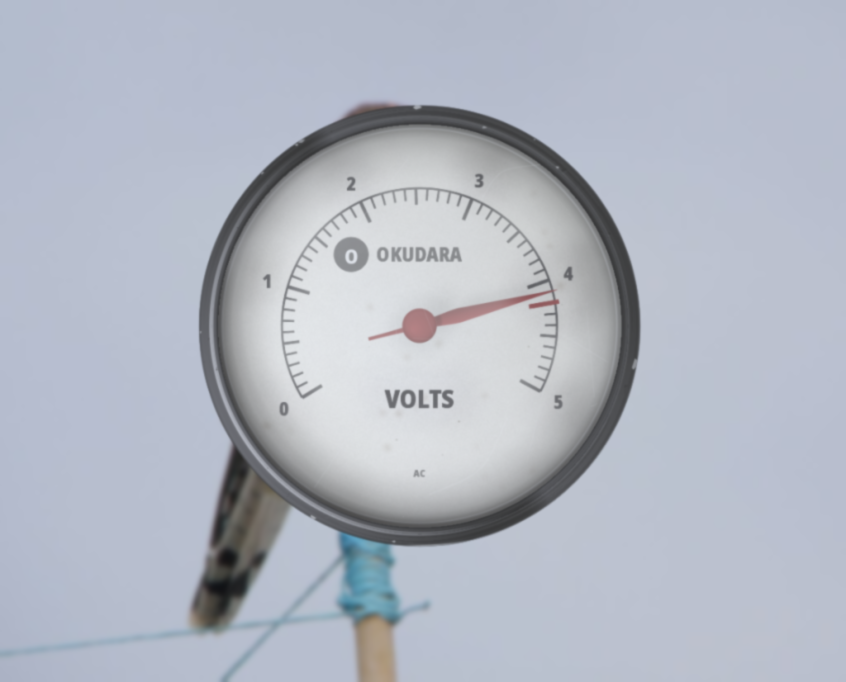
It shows 4.1 V
